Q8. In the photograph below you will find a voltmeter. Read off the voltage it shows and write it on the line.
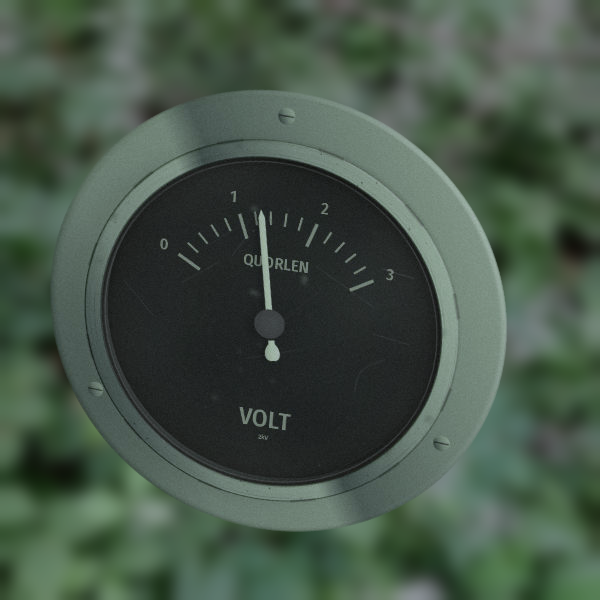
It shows 1.3 V
